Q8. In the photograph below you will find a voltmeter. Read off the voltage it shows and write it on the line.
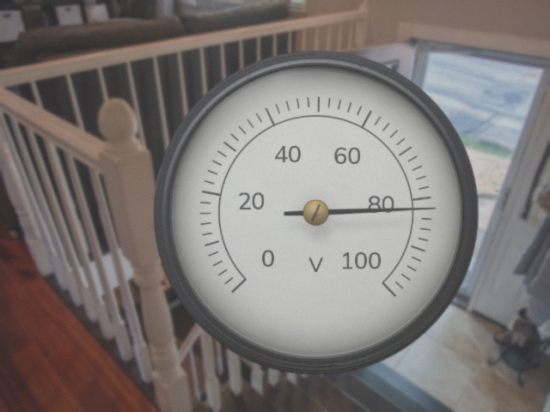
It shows 82 V
